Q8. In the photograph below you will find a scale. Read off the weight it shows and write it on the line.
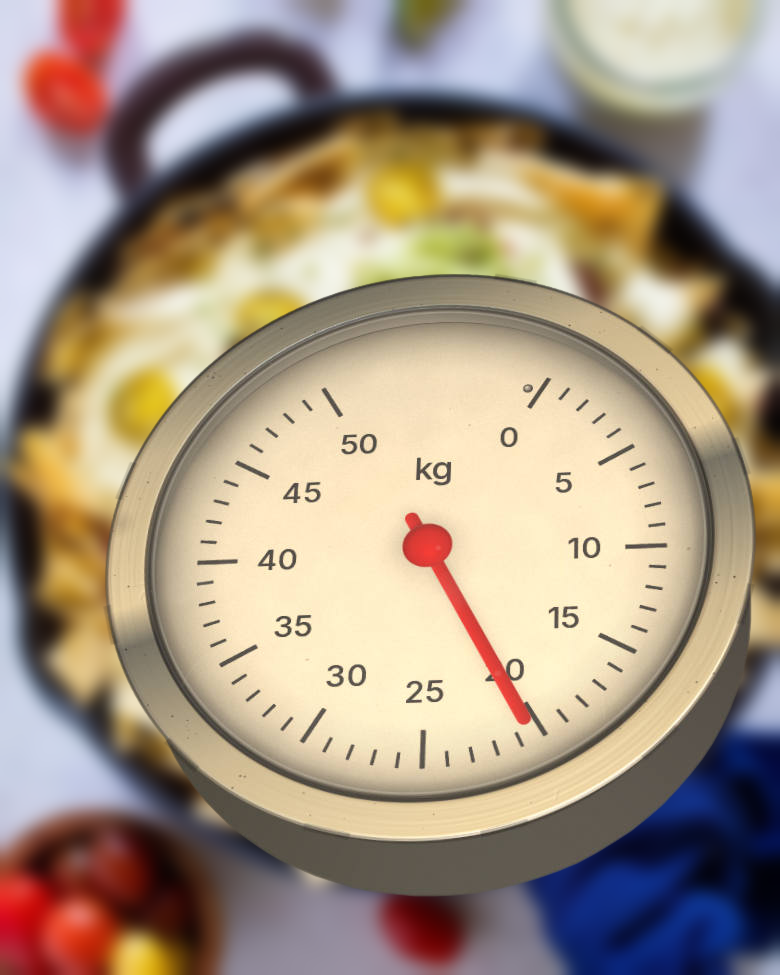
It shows 20.5 kg
